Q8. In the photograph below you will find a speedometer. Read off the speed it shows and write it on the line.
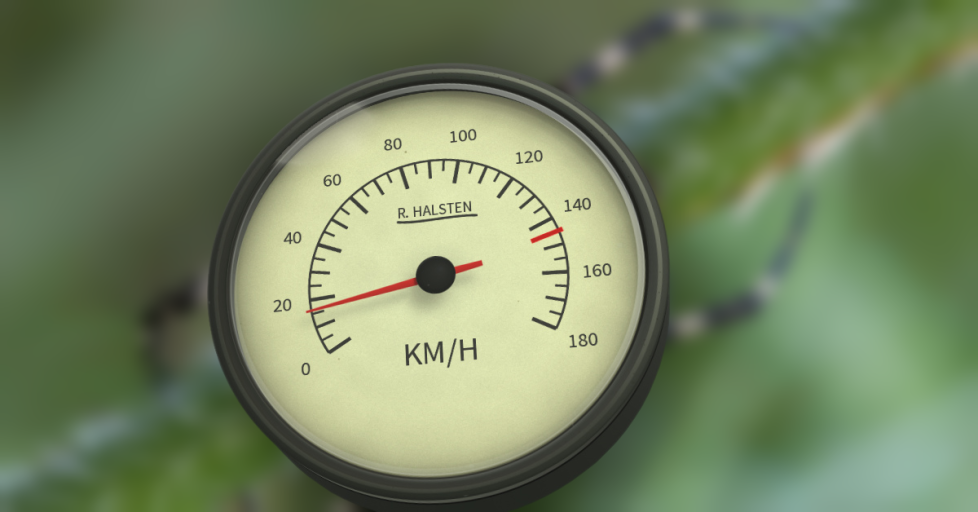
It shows 15 km/h
